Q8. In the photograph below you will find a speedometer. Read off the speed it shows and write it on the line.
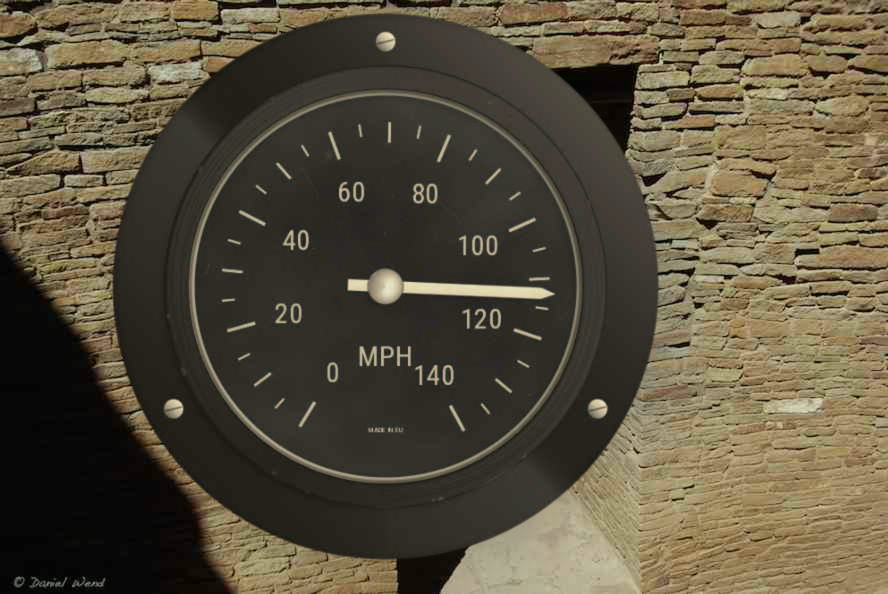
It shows 112.5 mph
